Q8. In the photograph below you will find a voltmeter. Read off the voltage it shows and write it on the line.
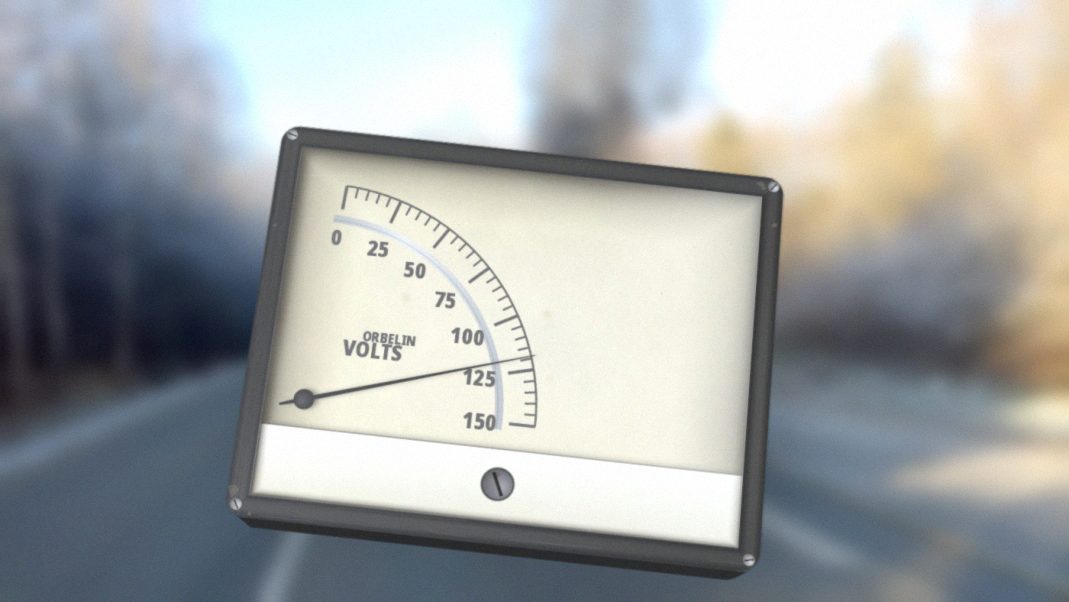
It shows 120 V
